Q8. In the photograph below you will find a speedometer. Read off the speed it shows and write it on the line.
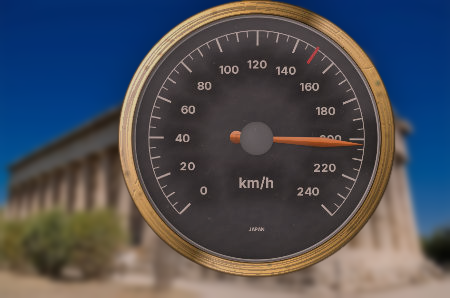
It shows 202.5 km/h
